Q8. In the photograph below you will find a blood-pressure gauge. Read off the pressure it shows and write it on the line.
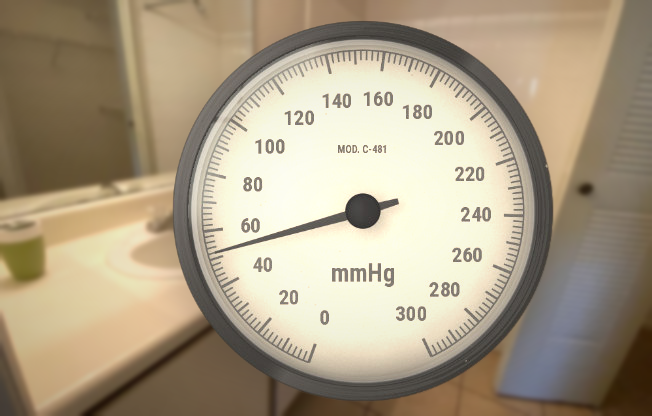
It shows 52 mmHg
